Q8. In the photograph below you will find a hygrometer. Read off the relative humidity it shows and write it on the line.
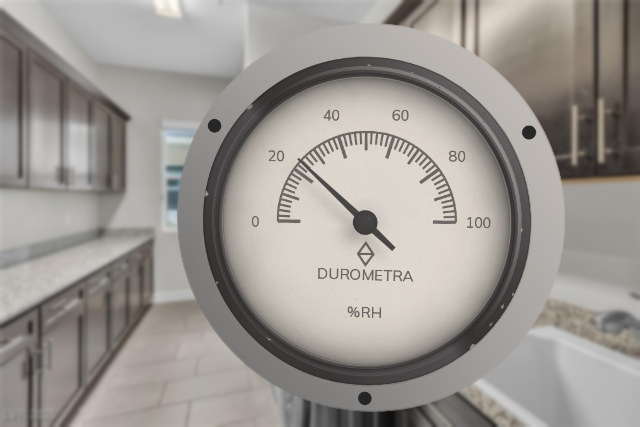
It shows 24 %
